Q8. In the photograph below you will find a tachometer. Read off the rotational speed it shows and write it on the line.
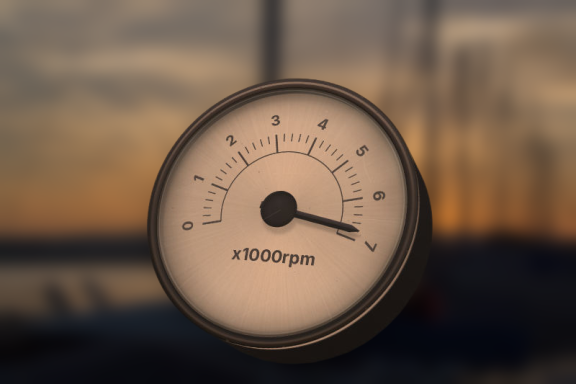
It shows 6800 rpm
